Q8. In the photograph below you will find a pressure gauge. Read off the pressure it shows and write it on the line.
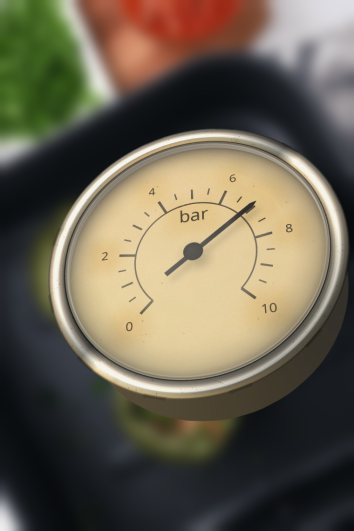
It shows 7 bar
